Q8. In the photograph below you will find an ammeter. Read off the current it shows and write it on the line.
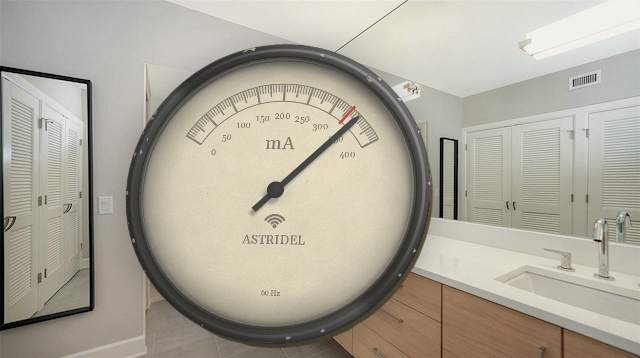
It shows 350 mA
